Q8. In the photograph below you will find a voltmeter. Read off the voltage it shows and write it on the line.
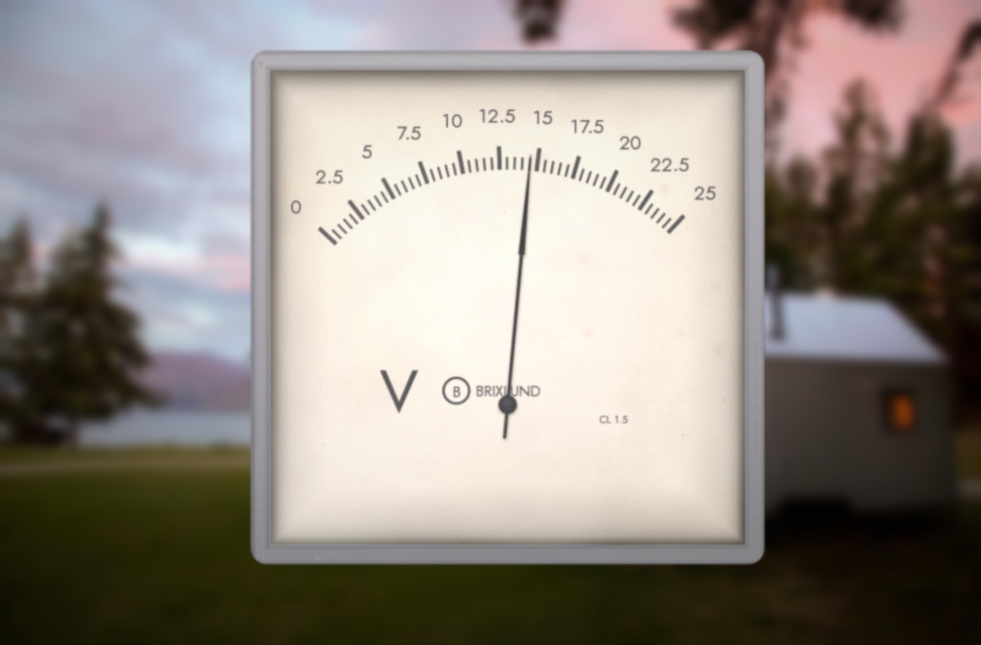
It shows 14.5 V
